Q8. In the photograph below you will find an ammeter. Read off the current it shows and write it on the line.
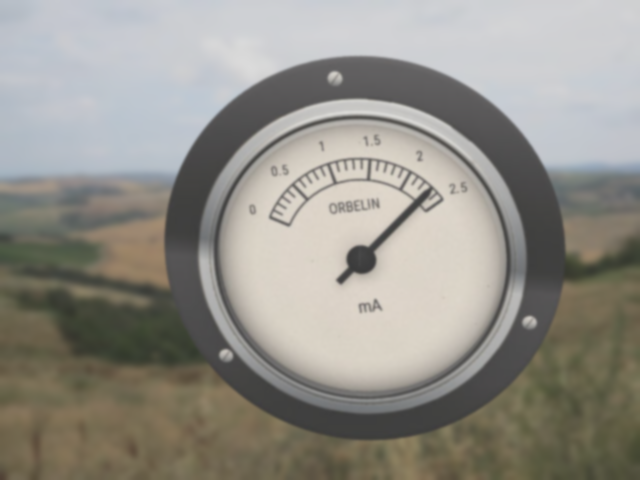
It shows 2.3 mA
